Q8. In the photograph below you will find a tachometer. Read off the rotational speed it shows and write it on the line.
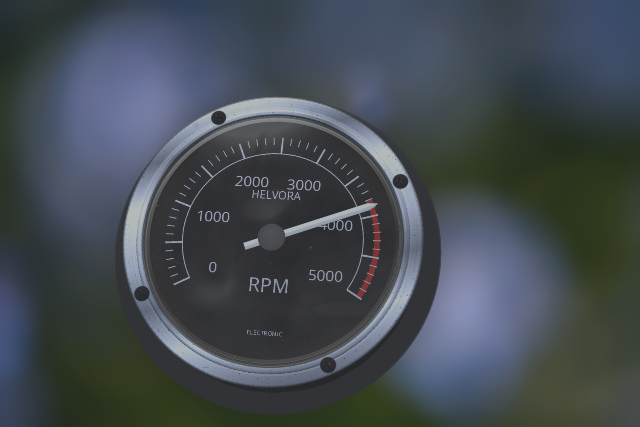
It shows 3900 rpm
